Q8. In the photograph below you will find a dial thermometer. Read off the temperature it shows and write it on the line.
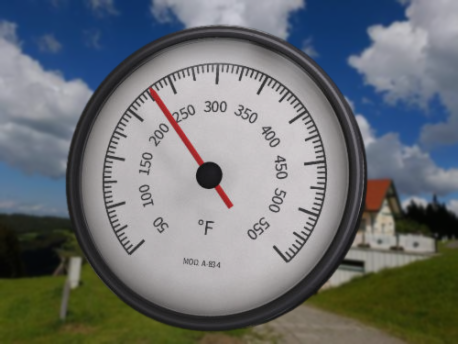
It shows 230 °F
